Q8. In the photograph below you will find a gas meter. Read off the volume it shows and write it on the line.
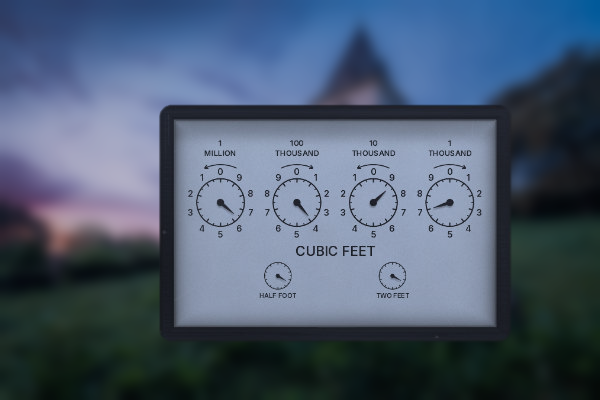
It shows 638700 ft³
